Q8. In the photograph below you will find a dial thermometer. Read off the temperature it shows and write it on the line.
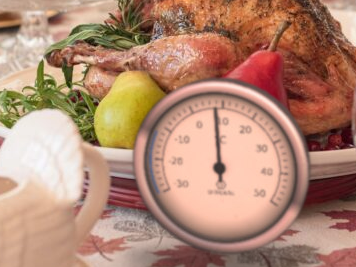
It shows 8 °C
